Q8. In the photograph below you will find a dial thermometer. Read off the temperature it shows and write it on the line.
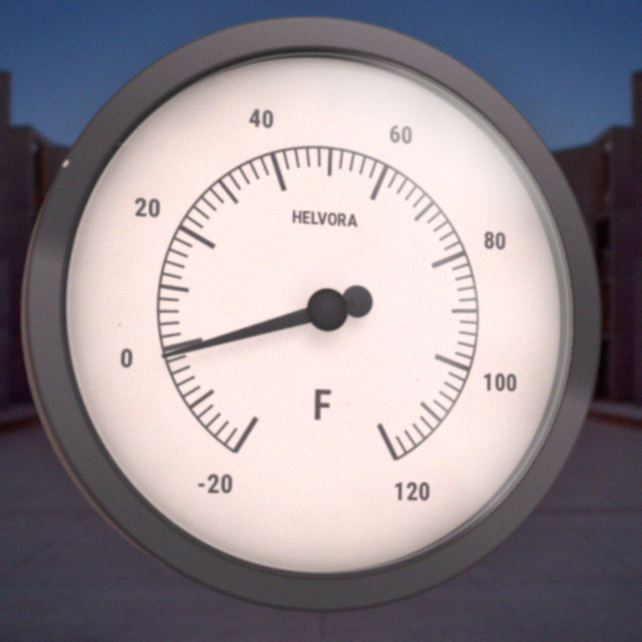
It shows -1 °F
